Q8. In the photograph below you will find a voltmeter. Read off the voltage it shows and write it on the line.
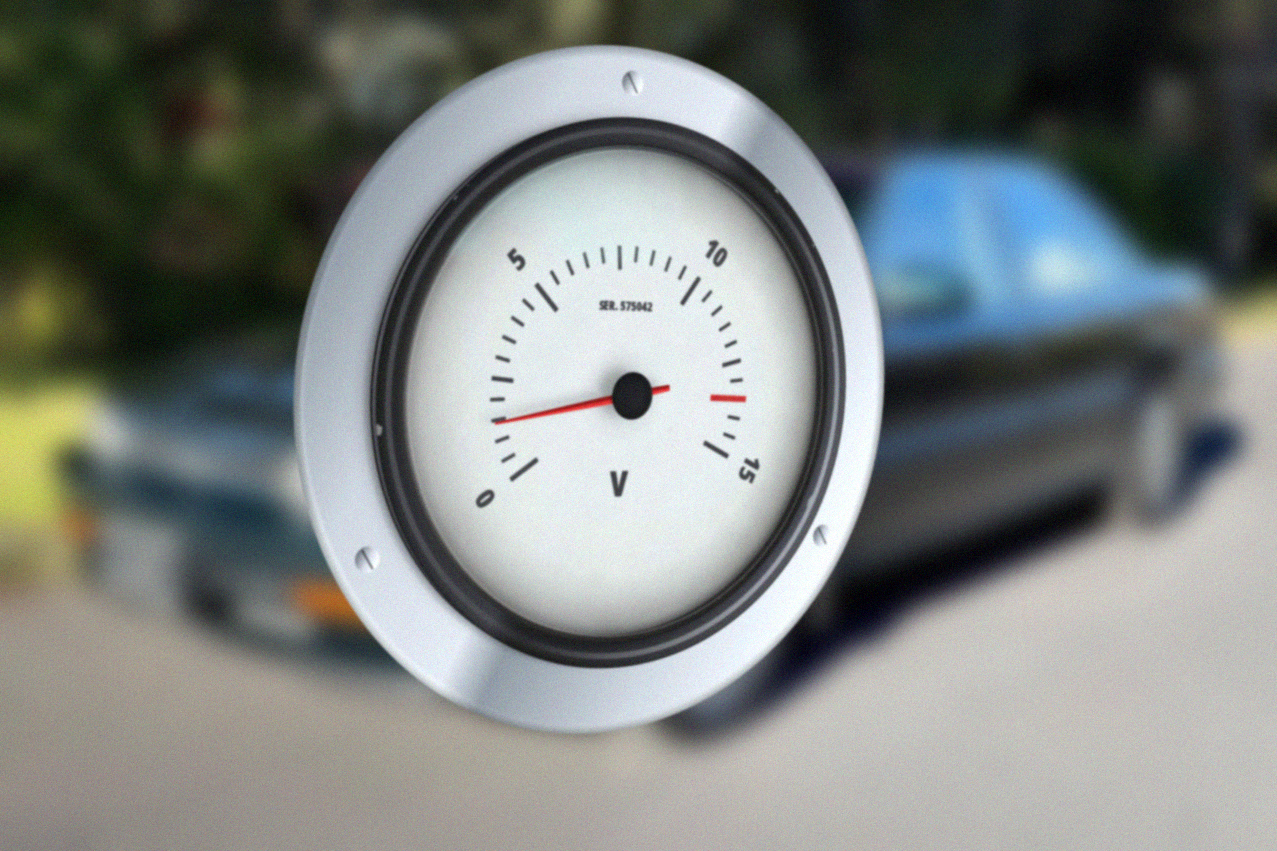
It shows 1.5 V
